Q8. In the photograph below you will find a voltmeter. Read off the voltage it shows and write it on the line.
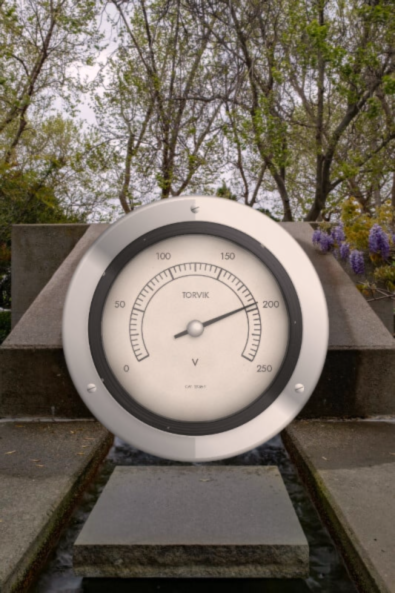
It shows 195 V
